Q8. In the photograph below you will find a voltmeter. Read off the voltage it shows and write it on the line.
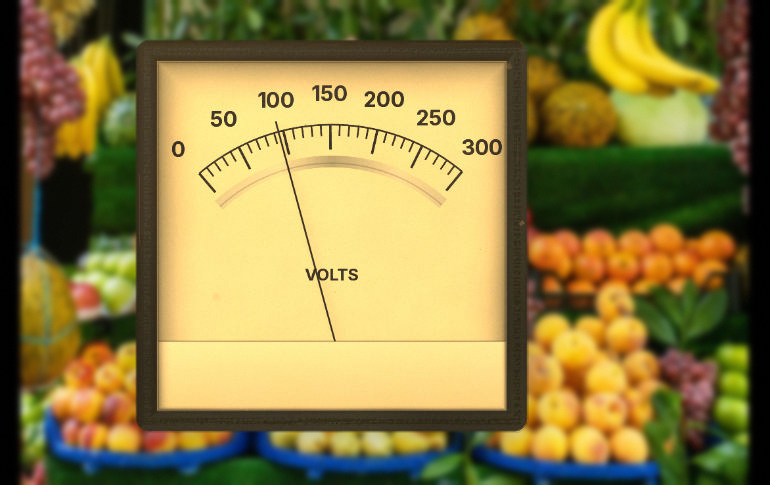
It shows 95 V
